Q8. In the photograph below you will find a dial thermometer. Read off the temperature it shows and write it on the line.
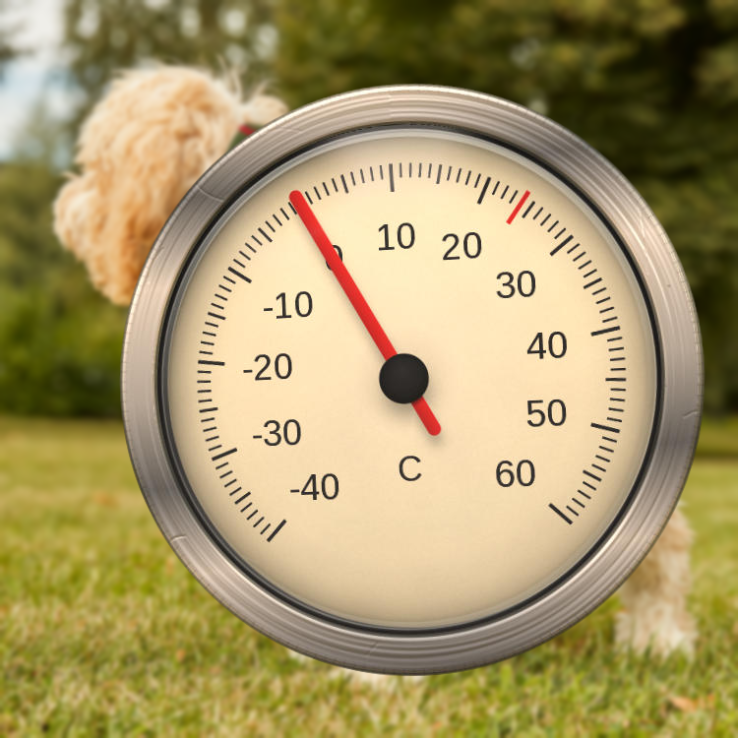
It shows 0 °C
